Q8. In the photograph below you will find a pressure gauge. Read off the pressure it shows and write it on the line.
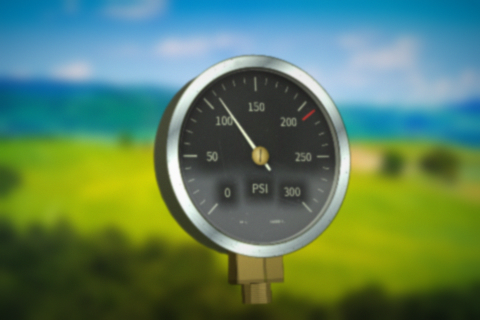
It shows 110 psi
